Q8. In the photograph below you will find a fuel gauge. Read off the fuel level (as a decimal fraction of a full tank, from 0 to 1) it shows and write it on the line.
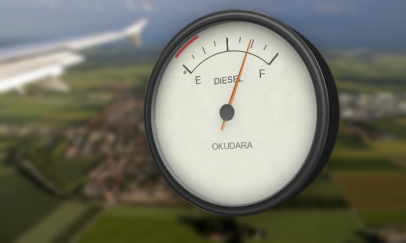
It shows 0.75
